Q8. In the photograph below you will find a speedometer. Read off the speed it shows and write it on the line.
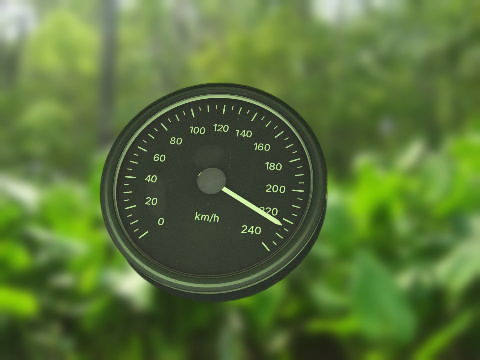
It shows 225 km/h
